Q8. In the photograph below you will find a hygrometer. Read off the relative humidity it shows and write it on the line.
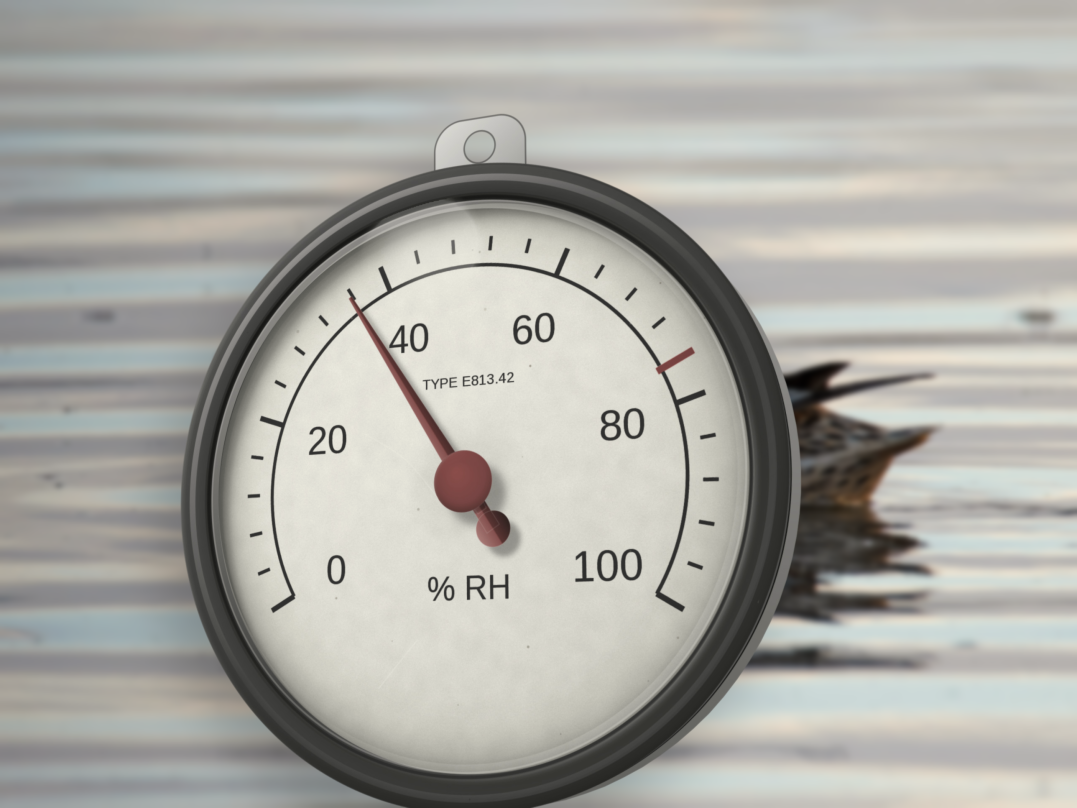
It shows 36 %
